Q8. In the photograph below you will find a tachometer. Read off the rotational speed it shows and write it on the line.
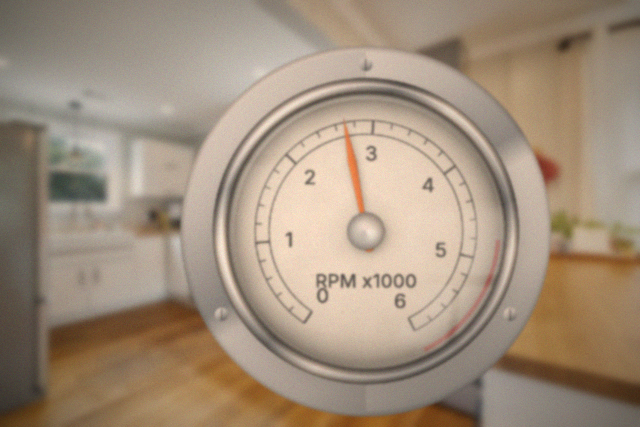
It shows 2700 rpm
